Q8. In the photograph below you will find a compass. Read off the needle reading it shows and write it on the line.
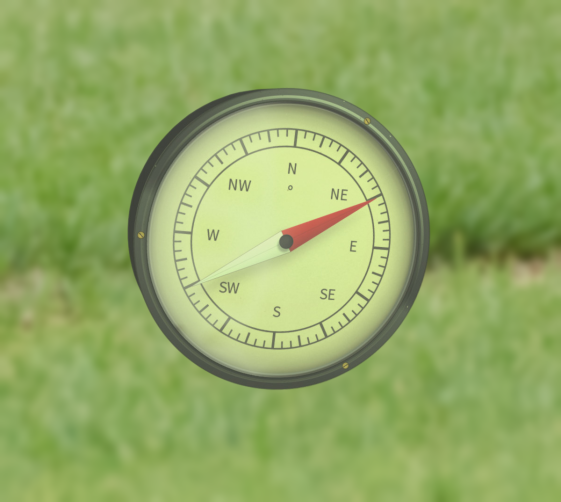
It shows 60 °
